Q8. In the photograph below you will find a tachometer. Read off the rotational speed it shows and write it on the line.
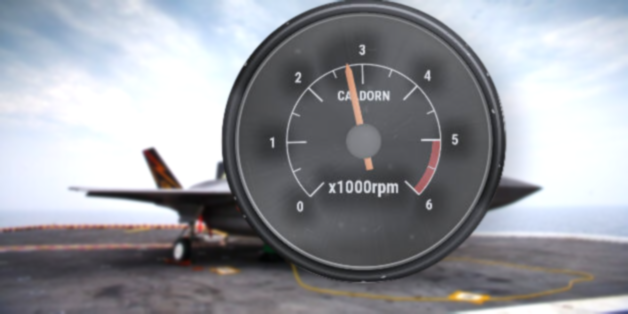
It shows 2750 rpm
